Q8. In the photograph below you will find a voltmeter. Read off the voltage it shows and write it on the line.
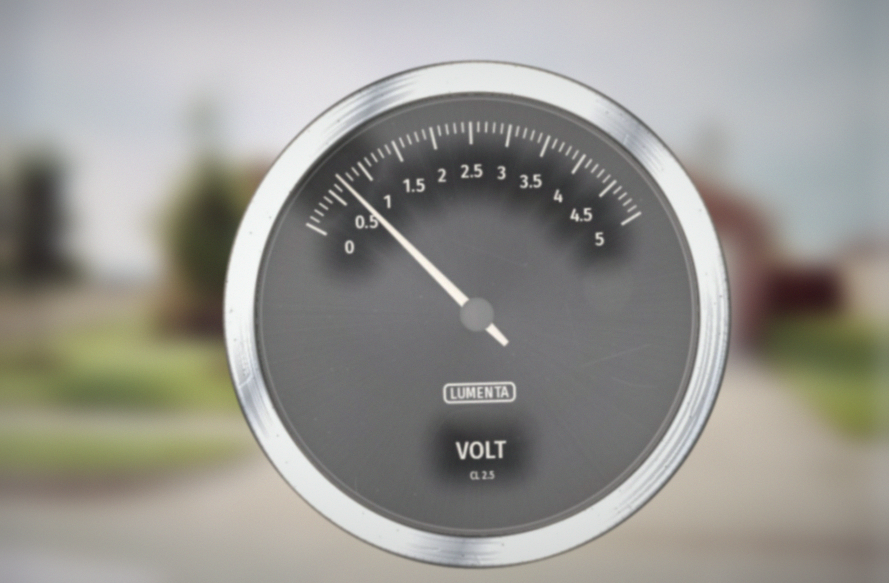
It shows 0.7 V
